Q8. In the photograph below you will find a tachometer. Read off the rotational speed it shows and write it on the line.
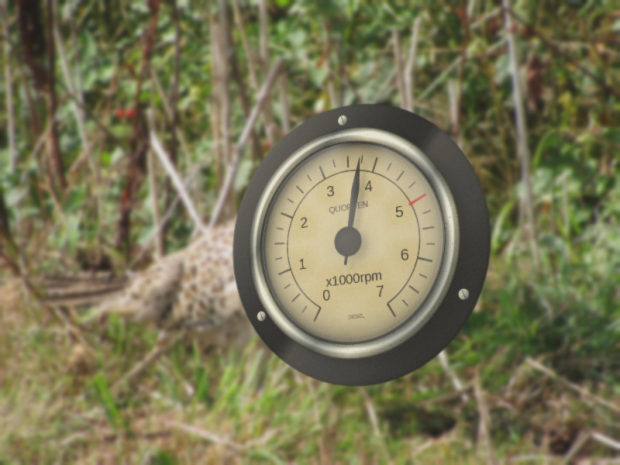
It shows 3750 rpm
